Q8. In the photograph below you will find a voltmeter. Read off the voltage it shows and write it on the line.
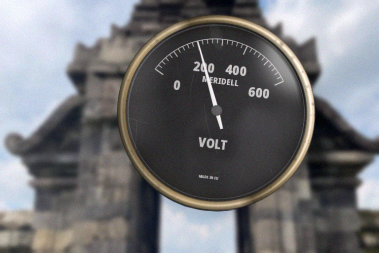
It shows 200 V
